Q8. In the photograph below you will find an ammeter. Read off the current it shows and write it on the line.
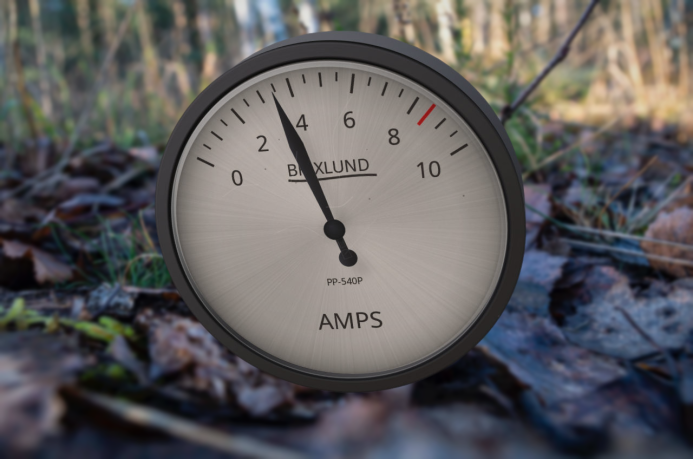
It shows 3.5 A
